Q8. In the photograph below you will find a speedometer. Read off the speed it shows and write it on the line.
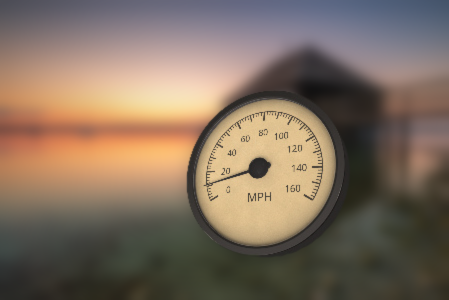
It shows 10 mph
